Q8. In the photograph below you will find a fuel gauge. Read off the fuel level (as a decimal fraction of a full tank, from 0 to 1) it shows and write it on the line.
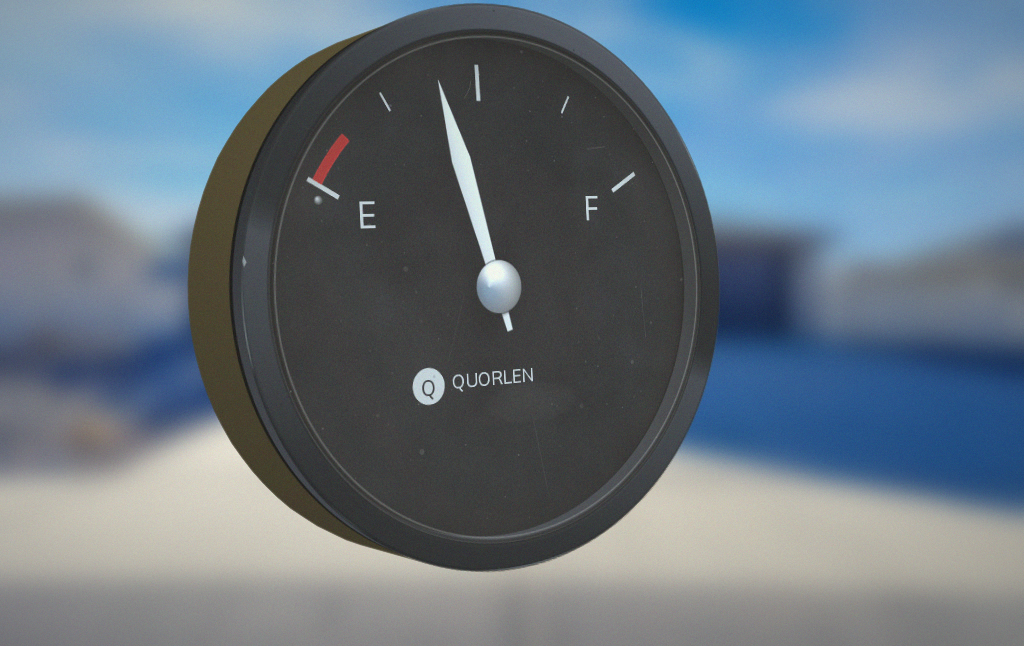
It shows 0.375
